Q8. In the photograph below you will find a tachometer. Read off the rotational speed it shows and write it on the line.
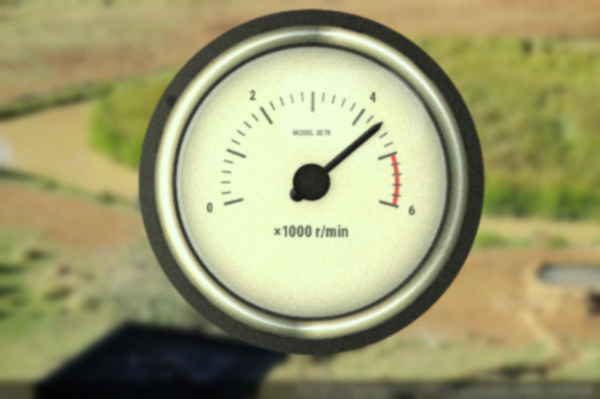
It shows 4400 rpm
